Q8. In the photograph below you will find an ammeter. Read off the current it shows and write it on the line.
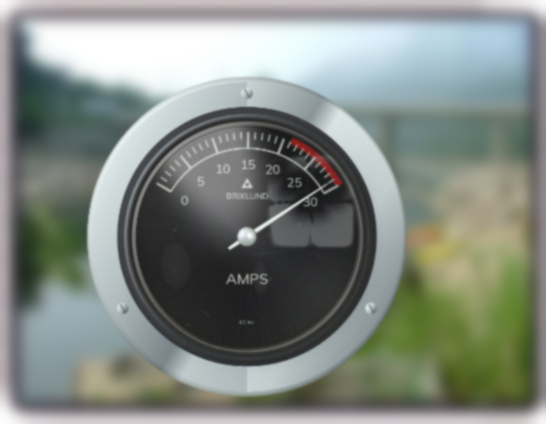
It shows 29 A
